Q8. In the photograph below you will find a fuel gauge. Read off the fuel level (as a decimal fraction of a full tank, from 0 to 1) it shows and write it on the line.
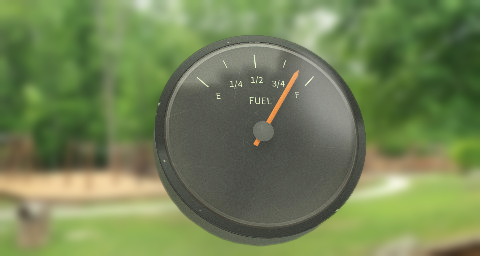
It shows 0.875
